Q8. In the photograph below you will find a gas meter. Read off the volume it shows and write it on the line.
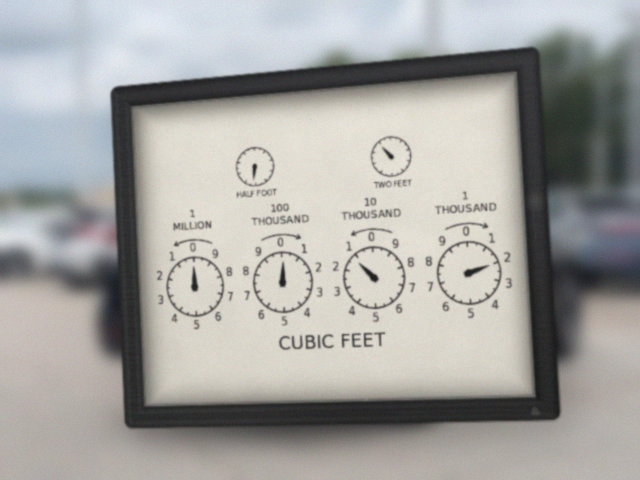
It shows 1200 ft³
